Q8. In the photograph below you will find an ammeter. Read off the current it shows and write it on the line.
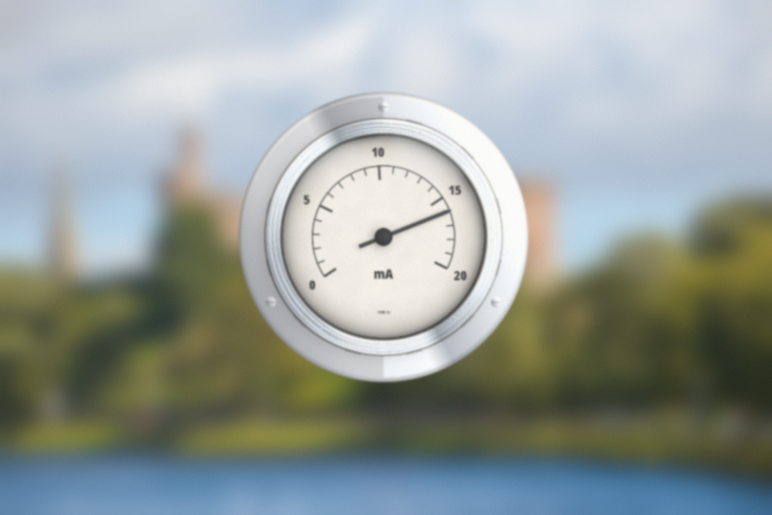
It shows 16 mA
